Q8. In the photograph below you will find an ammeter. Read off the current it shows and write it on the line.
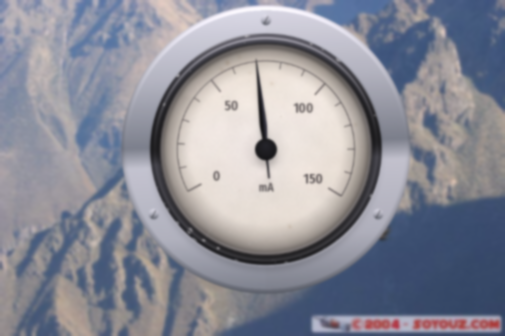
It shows 70 mA
